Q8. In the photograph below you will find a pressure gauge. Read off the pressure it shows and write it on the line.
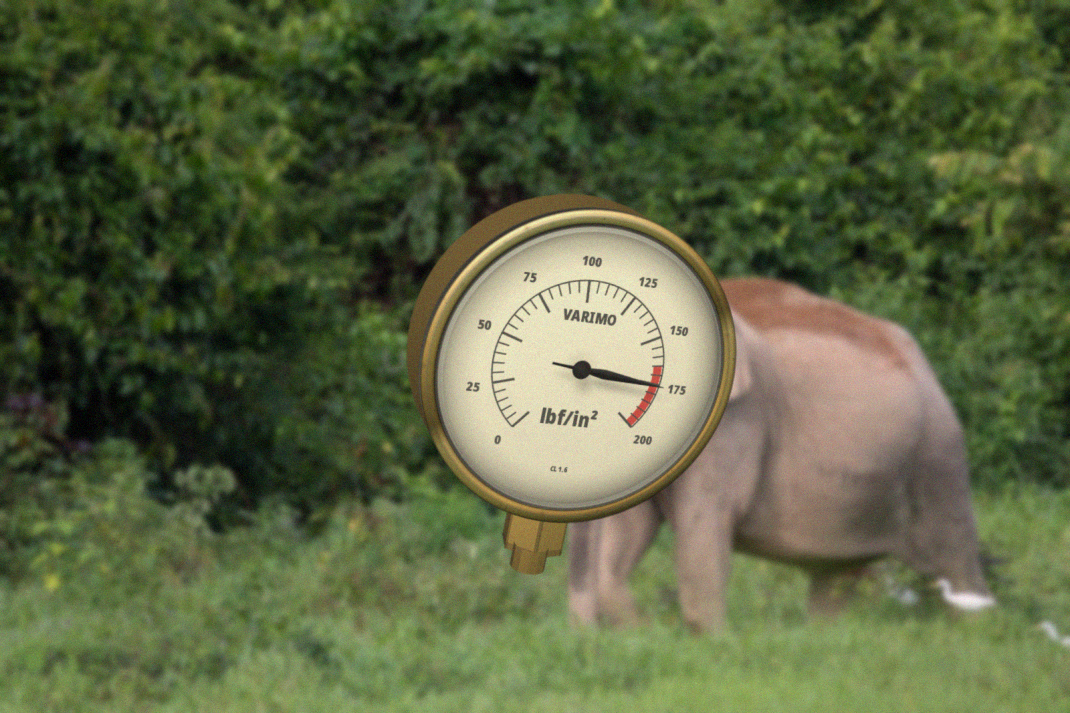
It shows 175 psi
